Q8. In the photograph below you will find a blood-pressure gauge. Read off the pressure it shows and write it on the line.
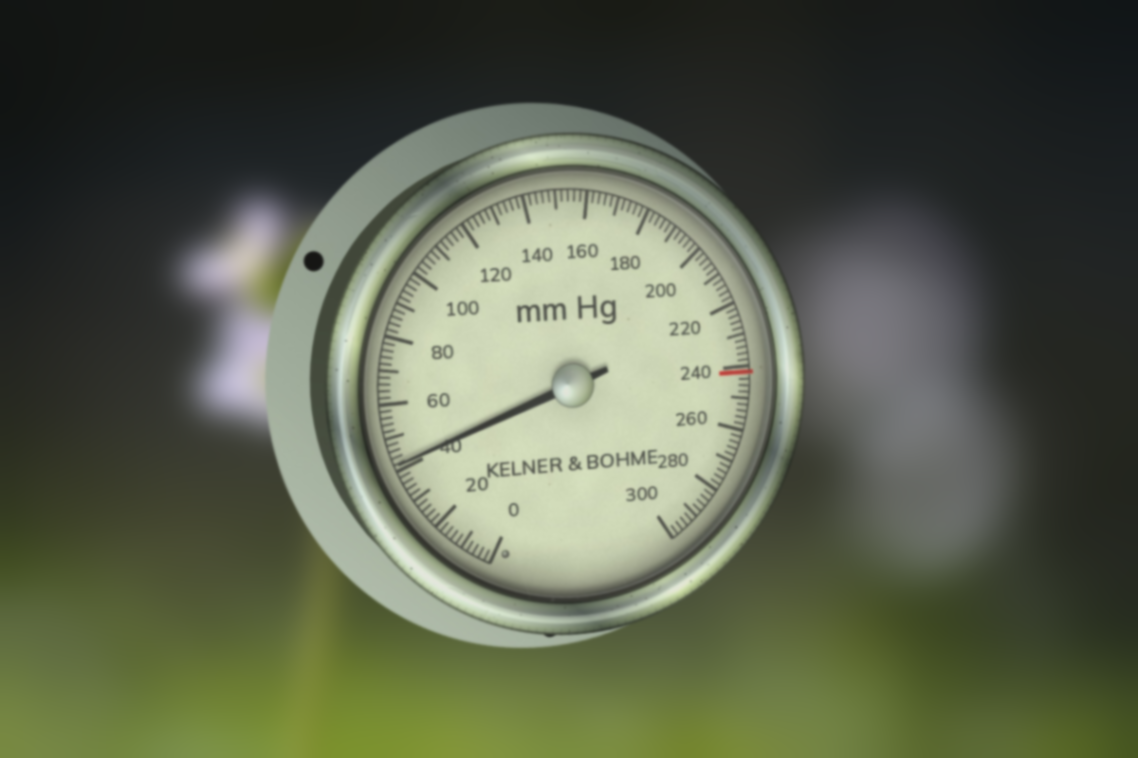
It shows 42 mmHg
